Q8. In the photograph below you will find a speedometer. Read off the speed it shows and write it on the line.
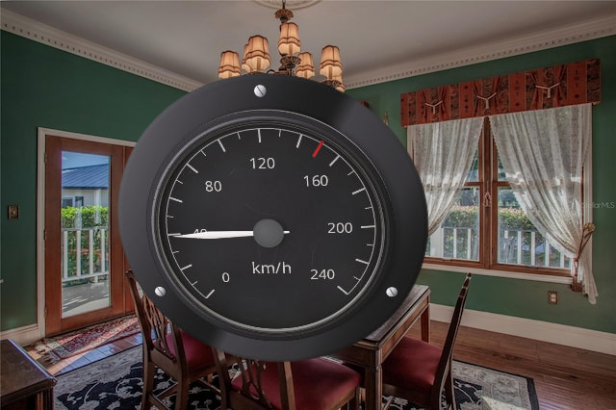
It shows 40 km/h
